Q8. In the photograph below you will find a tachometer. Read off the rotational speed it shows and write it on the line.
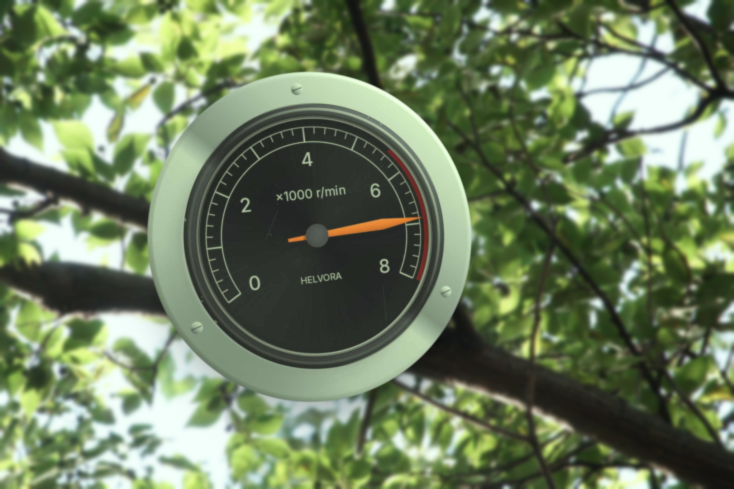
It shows 6900 rpm
